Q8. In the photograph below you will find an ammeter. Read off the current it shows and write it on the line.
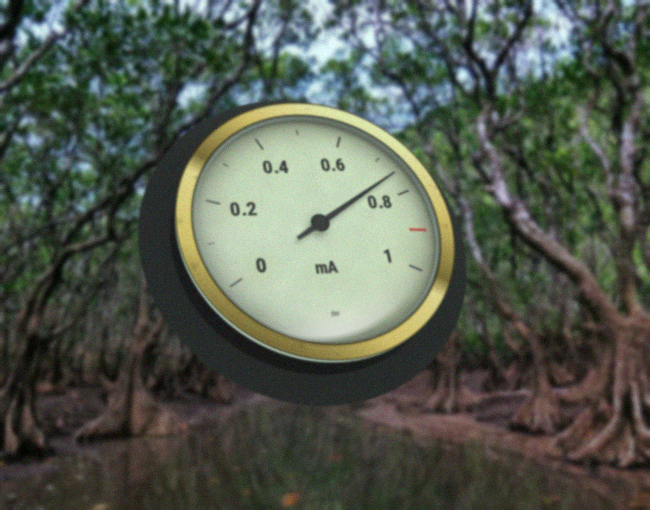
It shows 0.75 mA
